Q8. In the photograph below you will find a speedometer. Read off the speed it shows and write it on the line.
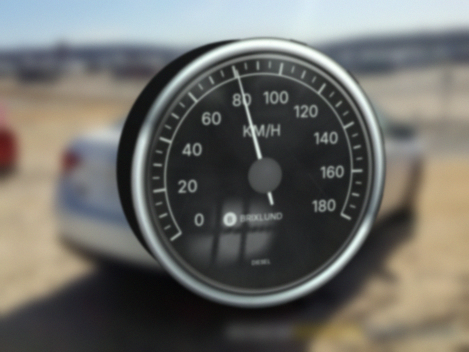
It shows 80 km/h
